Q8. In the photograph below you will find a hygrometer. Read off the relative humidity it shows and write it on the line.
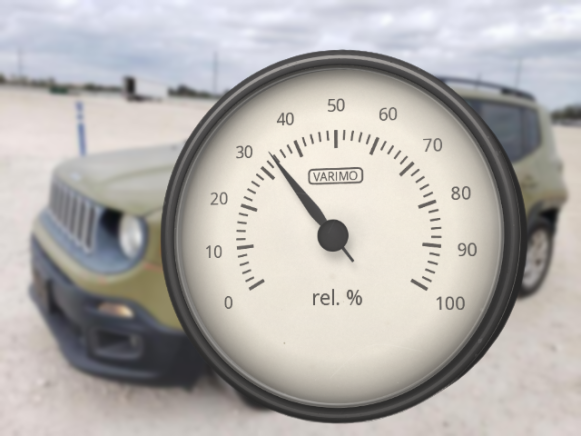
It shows 34 %
